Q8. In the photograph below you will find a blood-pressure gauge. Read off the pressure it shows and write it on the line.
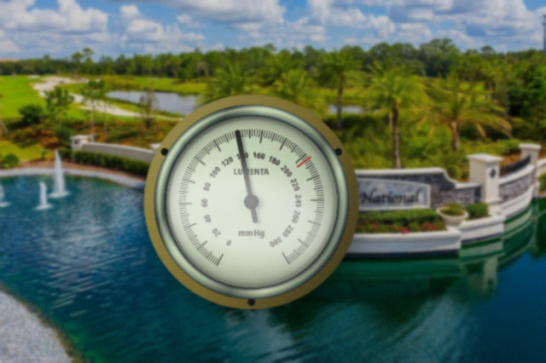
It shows 140 mmHg
